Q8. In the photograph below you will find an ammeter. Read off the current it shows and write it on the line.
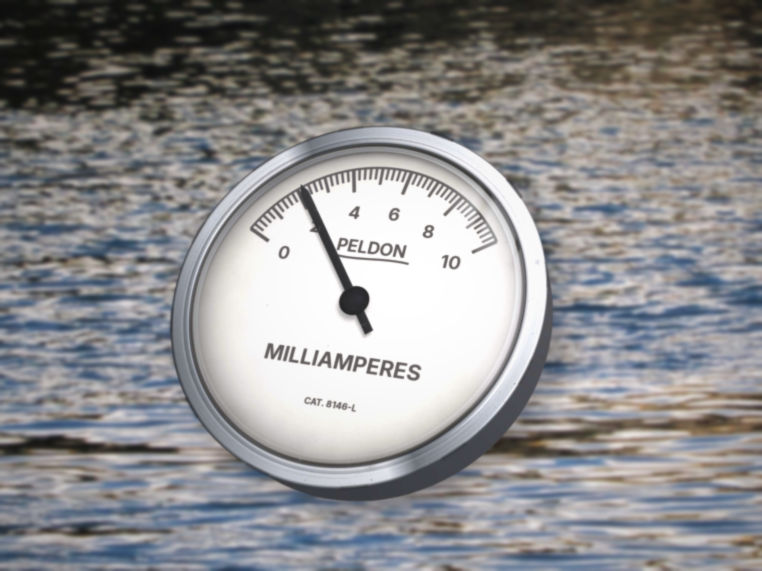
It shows 2.2 mA
